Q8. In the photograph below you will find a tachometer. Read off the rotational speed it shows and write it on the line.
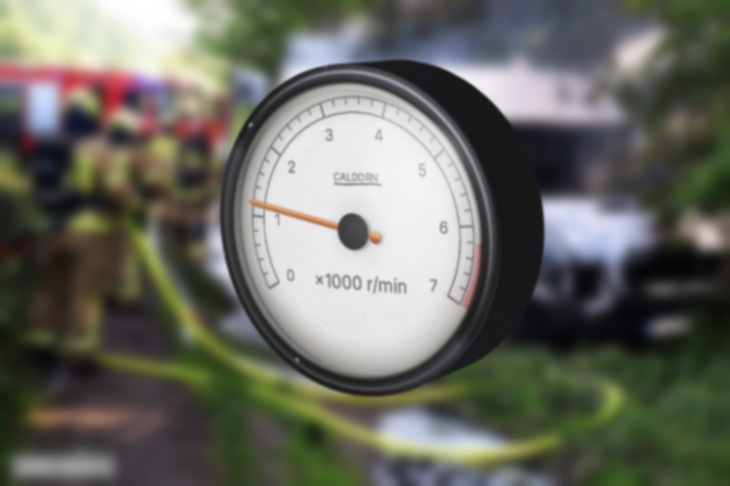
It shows 1200 rpm
